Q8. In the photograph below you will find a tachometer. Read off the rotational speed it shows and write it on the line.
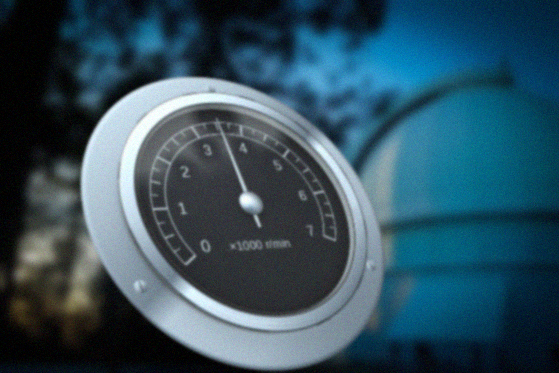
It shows 3500 rpm
